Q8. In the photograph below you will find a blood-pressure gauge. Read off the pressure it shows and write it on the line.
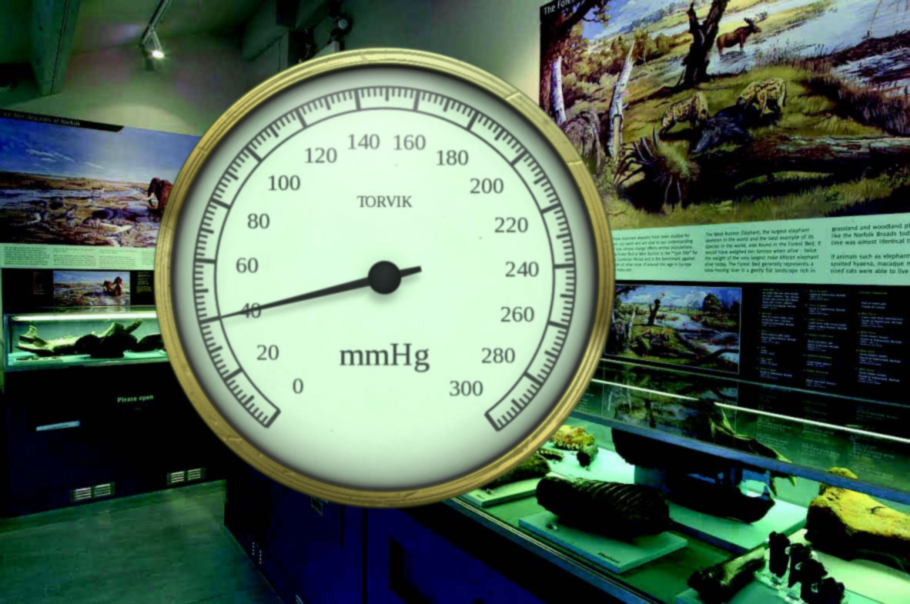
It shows 40 mmHg
